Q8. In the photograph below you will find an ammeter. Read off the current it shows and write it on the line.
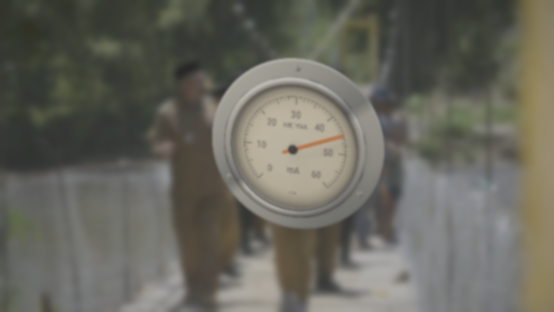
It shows 45 mA
